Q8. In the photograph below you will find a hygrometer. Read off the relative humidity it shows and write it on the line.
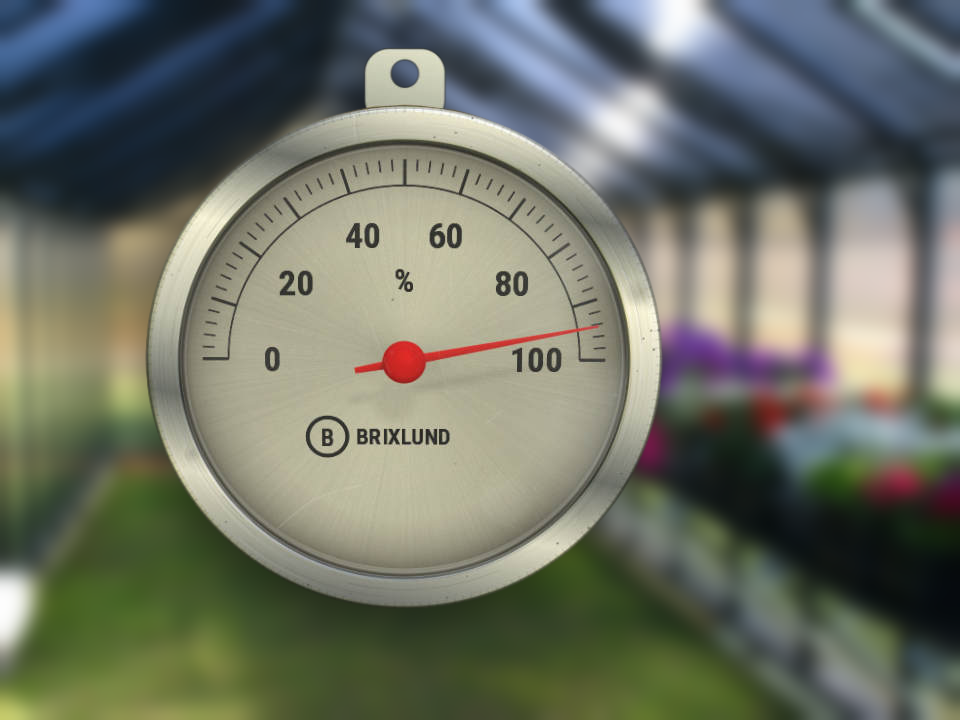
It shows 94 %
